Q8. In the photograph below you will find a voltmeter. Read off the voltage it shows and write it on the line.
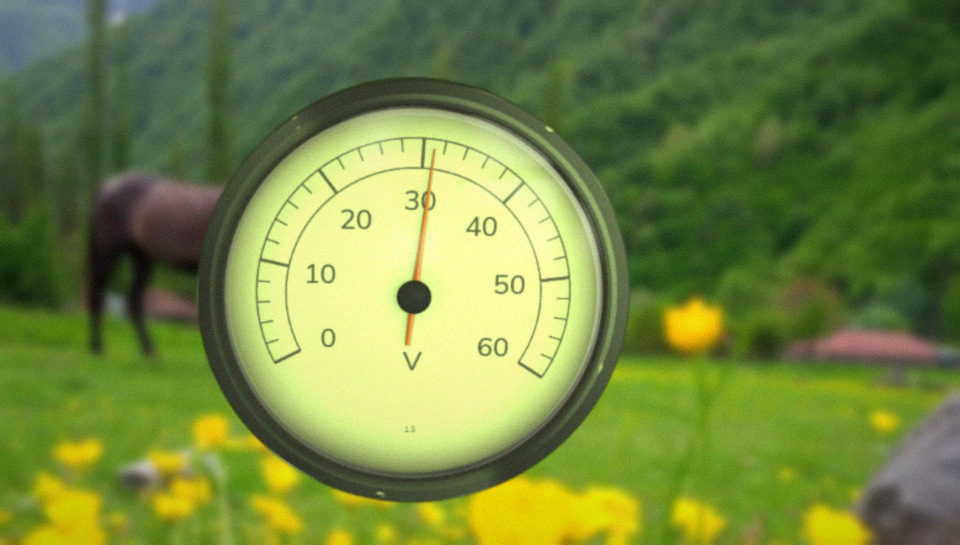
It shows 31 V
